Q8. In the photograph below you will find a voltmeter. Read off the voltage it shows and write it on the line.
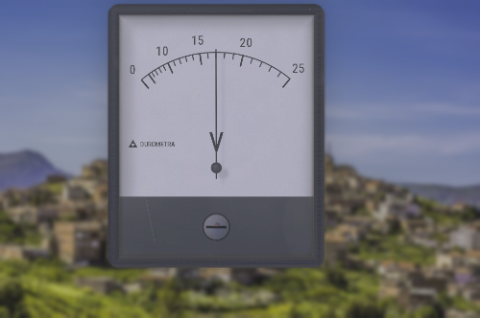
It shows 17 V
